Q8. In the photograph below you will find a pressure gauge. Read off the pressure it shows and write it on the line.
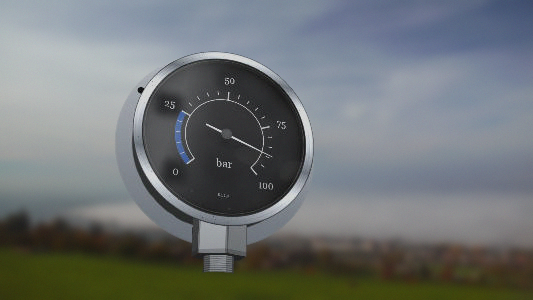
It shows 90 bar
